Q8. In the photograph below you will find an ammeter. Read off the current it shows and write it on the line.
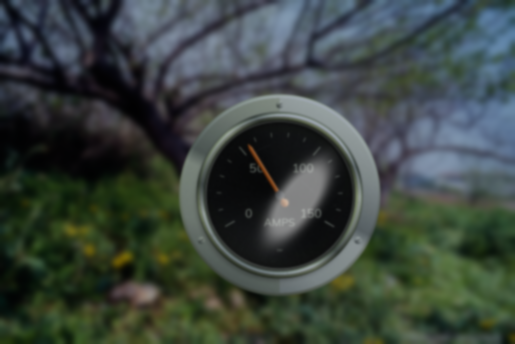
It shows 55 A
